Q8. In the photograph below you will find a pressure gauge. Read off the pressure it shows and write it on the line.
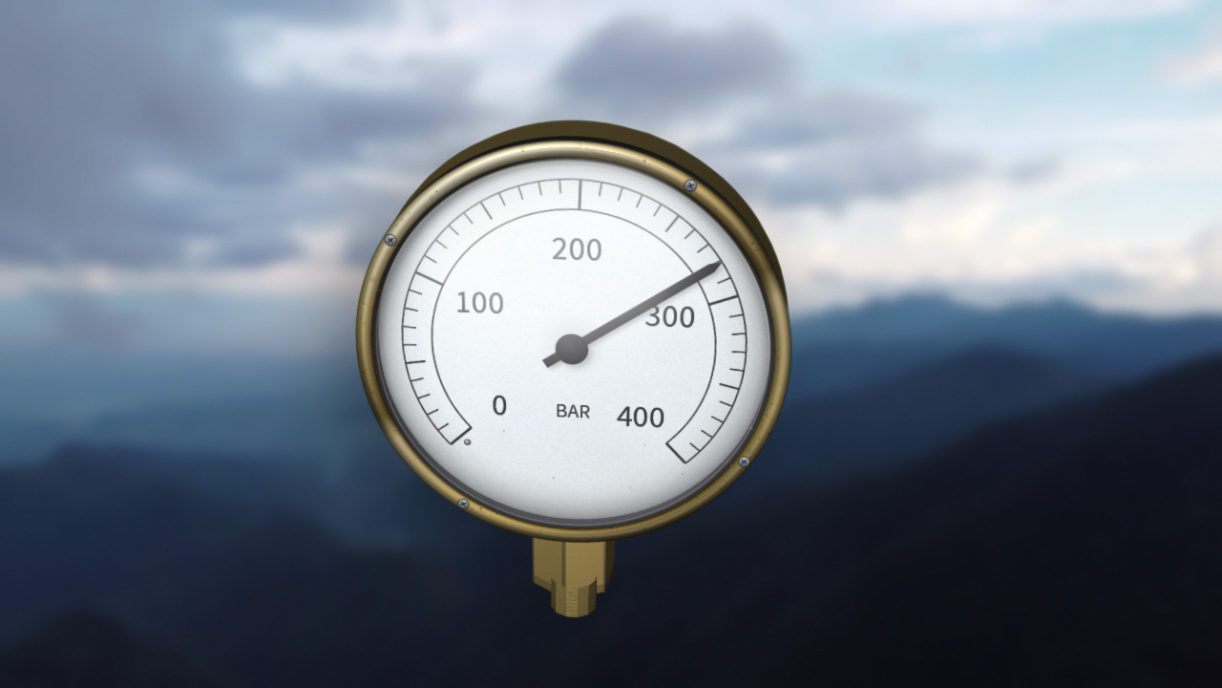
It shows 280 bar
